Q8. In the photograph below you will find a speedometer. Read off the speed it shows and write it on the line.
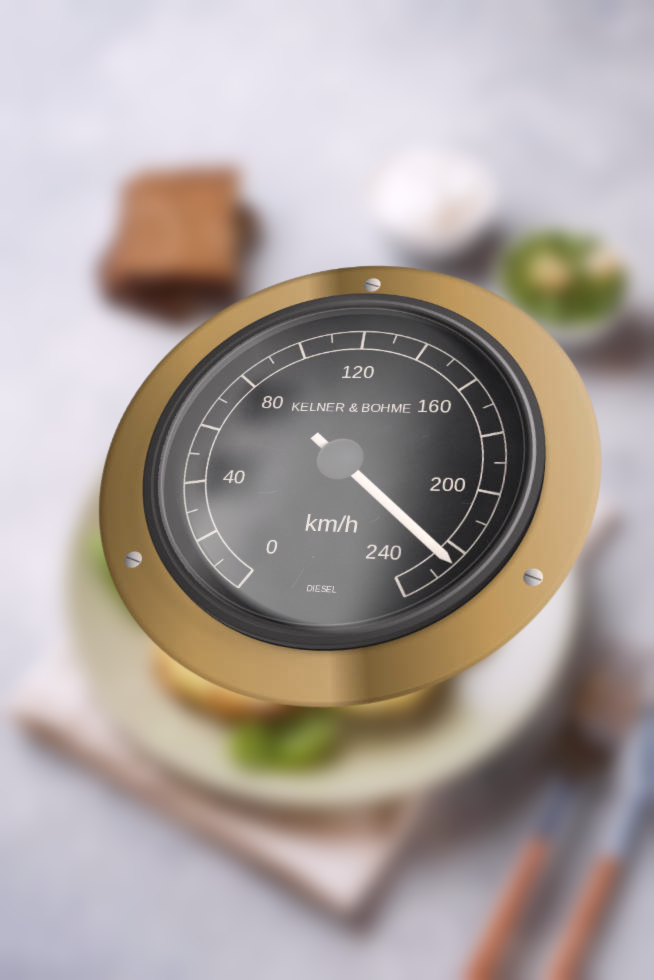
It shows 225 km/h
